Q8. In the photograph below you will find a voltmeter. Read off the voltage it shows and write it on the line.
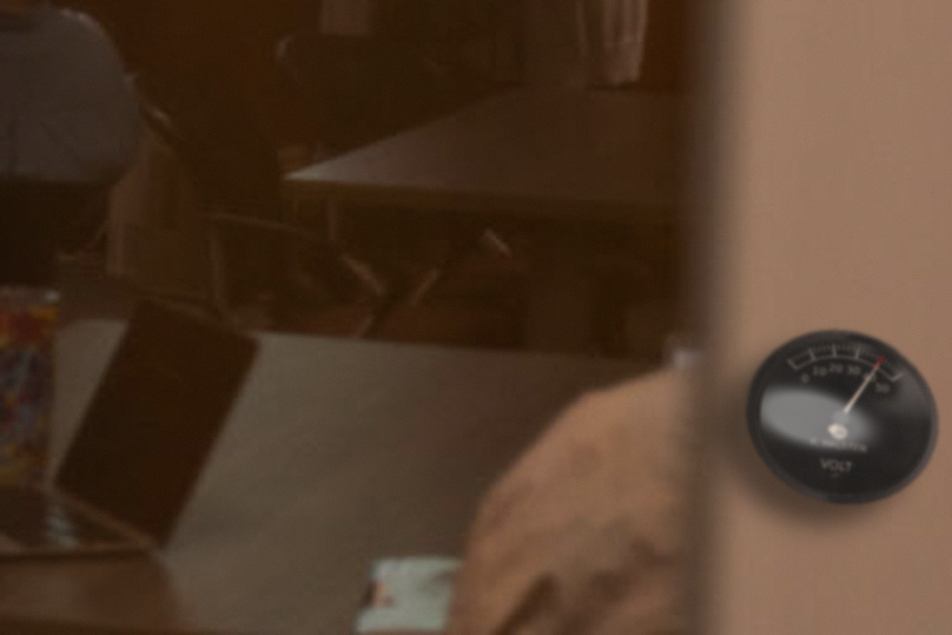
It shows 40 V
